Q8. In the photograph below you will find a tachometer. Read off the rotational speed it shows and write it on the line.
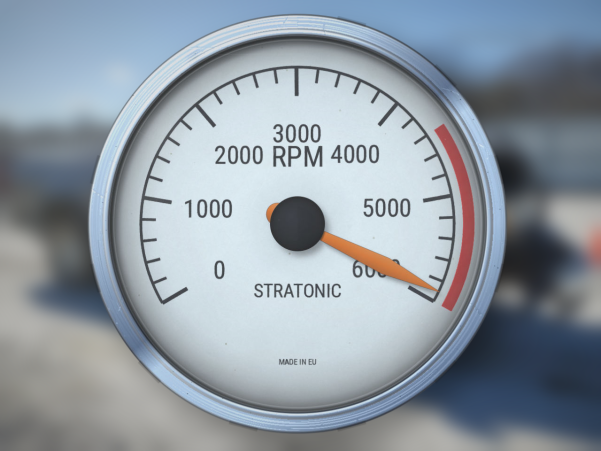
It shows 5900 rpm
